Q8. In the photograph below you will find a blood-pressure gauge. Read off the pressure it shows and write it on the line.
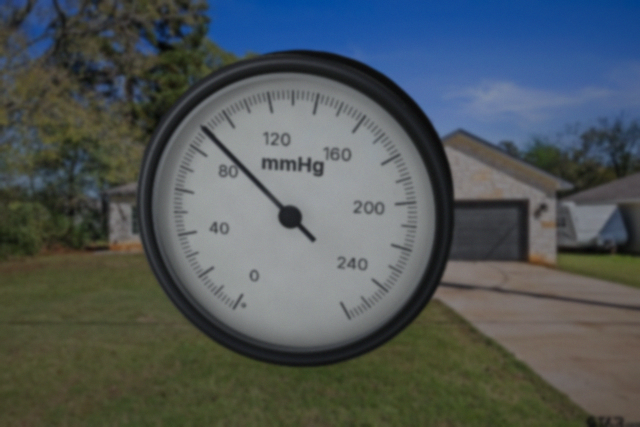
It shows 90 mmHg
